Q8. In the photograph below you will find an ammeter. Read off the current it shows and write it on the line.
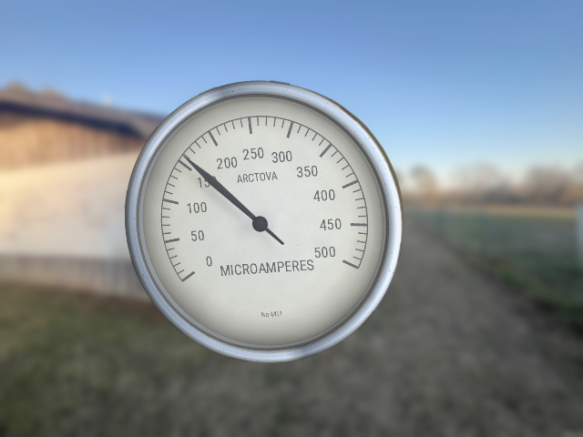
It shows 160 µA
